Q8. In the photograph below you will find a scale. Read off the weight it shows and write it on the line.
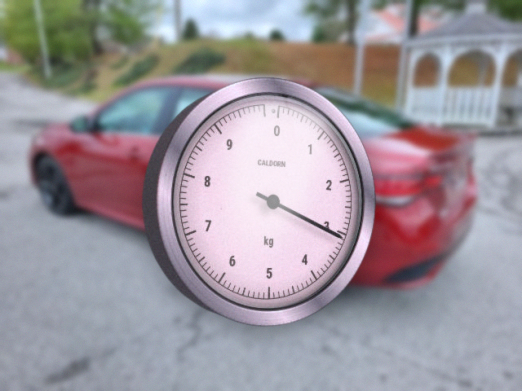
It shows 3.1 kg
